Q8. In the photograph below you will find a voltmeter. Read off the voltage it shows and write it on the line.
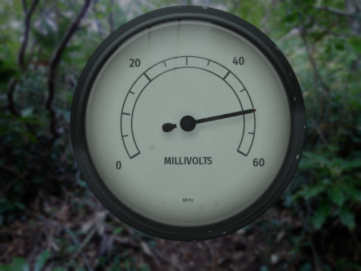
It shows 50 mV
